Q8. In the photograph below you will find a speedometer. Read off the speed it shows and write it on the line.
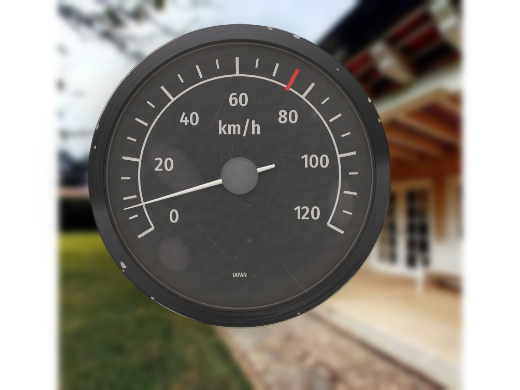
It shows 7.5 km/h
